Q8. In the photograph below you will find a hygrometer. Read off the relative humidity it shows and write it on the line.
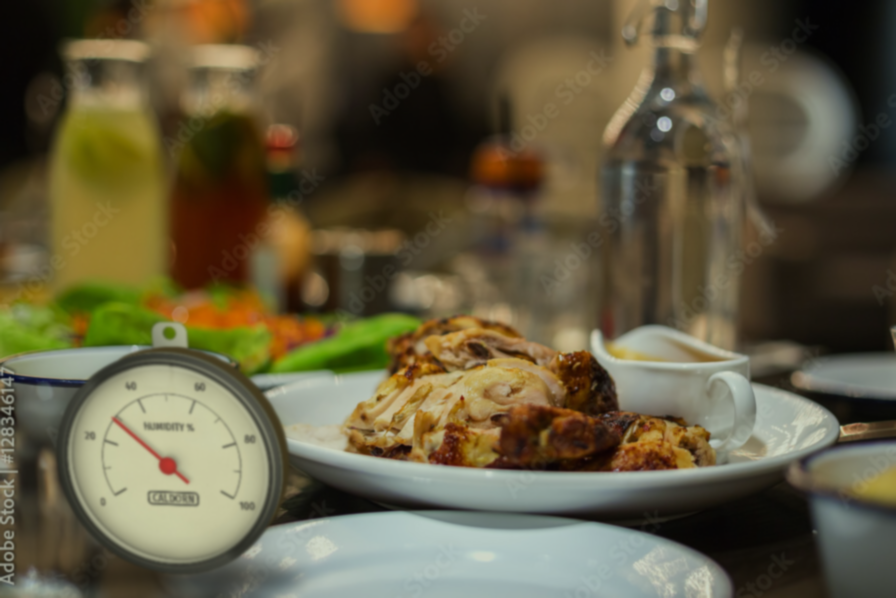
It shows 30 %
